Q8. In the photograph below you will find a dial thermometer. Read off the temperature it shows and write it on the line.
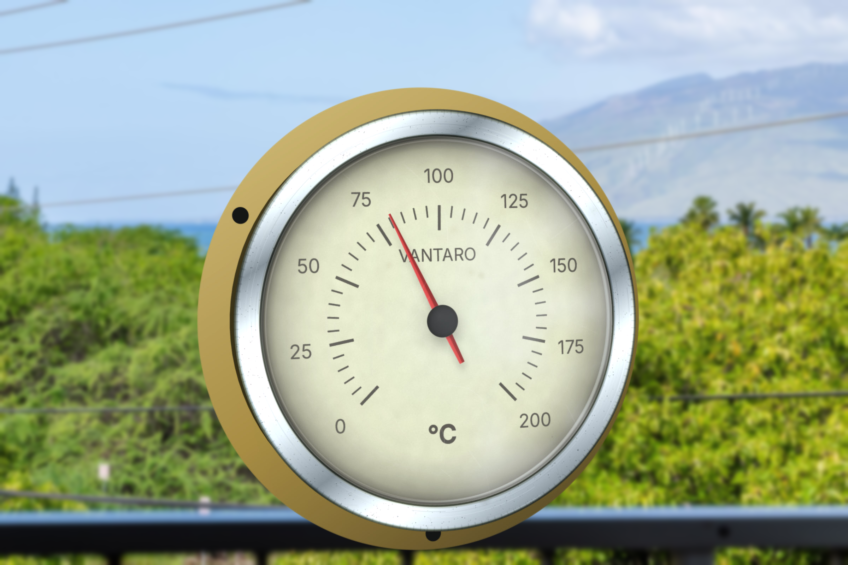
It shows 80 °C
